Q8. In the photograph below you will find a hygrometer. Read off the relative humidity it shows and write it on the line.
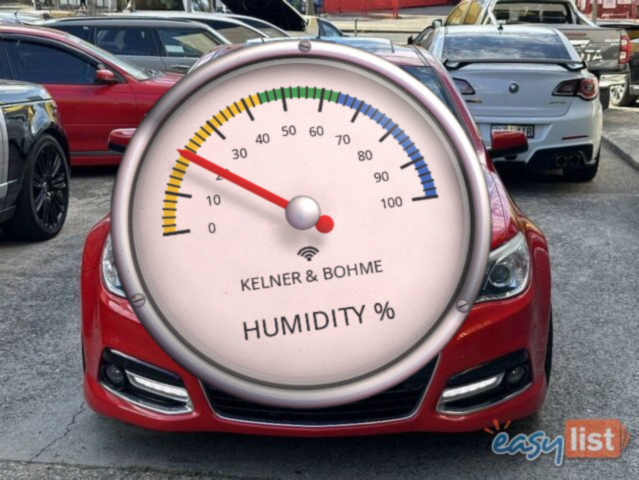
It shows 20 %
